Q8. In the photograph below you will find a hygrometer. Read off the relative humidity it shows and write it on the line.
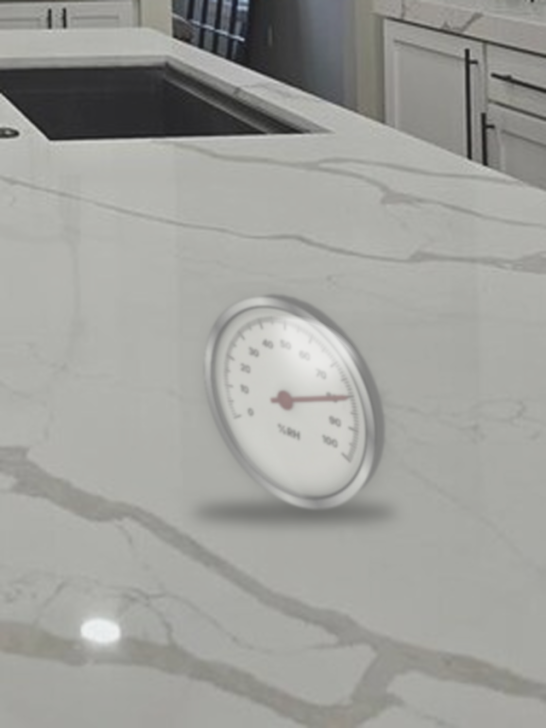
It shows 80 %
